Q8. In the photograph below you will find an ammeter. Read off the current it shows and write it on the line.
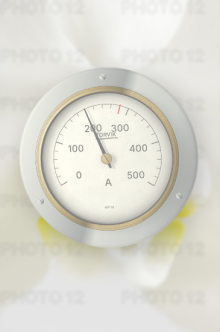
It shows 200 A
